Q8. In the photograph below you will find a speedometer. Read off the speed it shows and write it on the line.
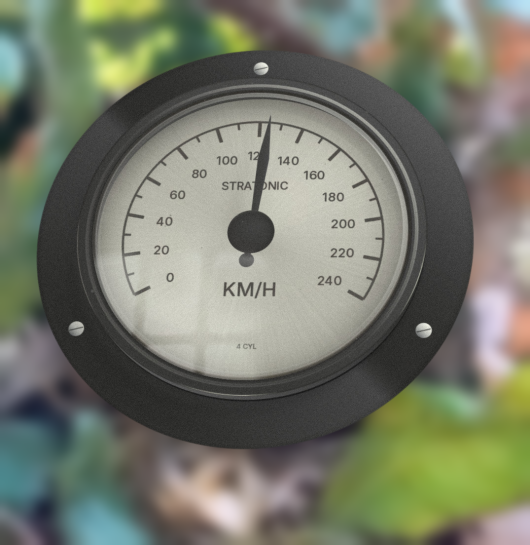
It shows 125 km/h
